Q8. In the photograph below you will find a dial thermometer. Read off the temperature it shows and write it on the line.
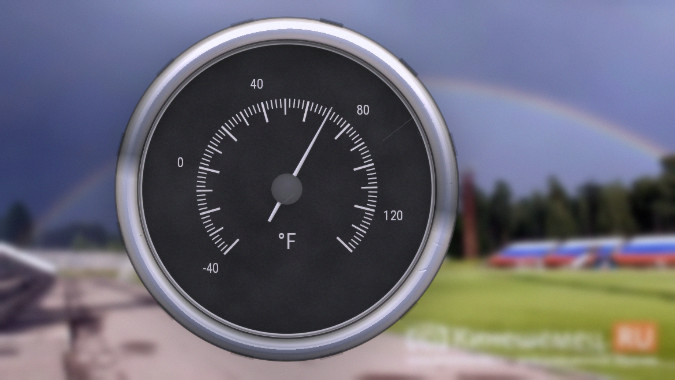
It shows 70 °F
